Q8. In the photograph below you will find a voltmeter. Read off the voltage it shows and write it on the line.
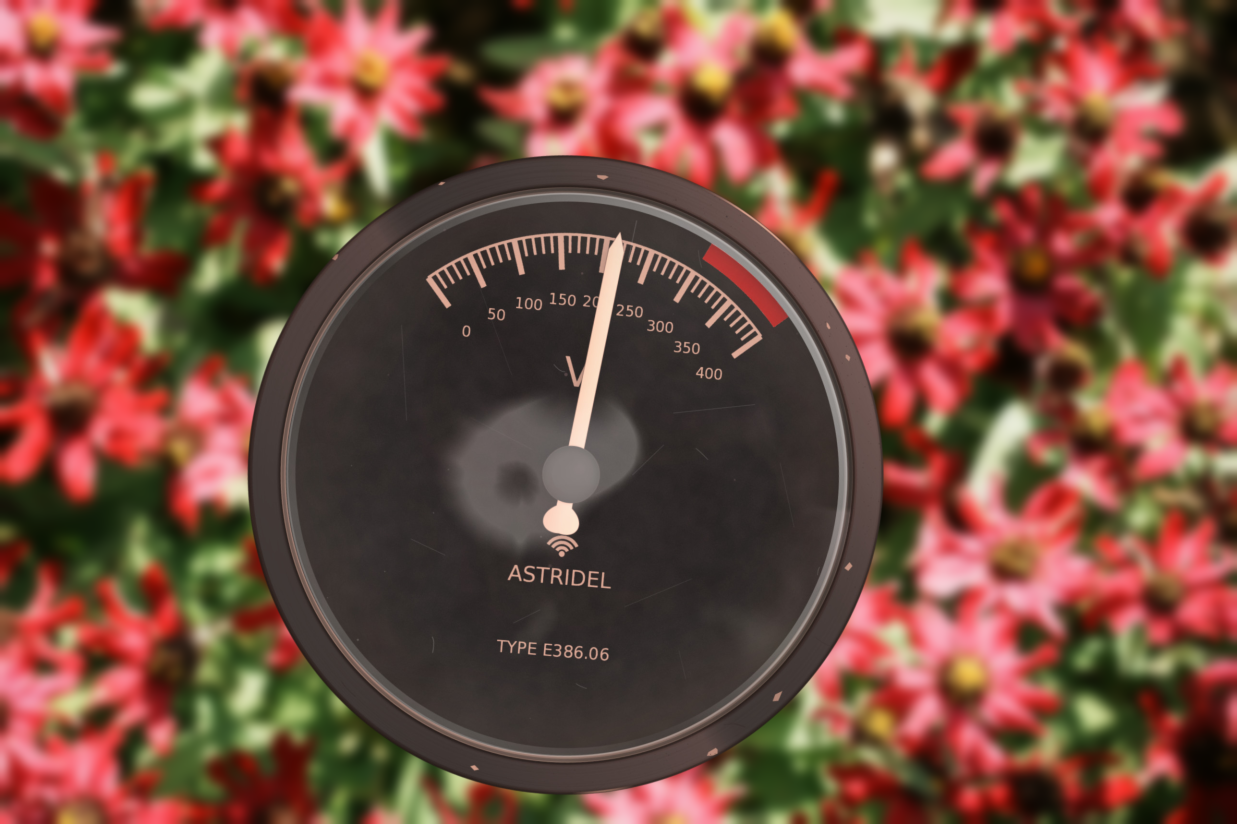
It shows 210 V
